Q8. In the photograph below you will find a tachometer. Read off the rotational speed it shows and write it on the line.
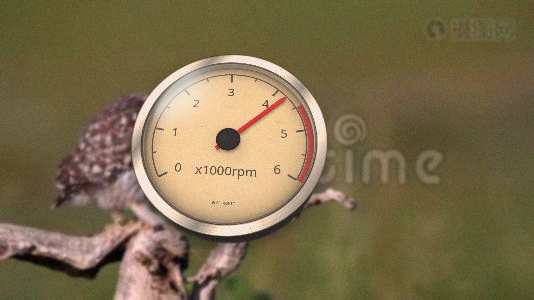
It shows 4250 rpm
